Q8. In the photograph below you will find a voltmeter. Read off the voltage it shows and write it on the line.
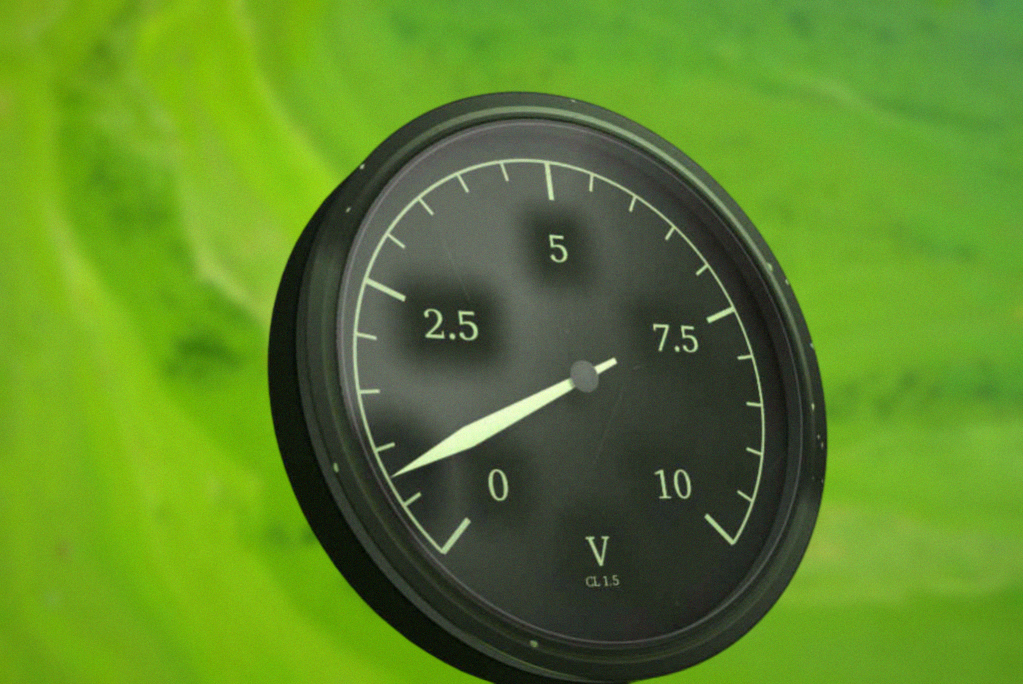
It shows 0.75 V
